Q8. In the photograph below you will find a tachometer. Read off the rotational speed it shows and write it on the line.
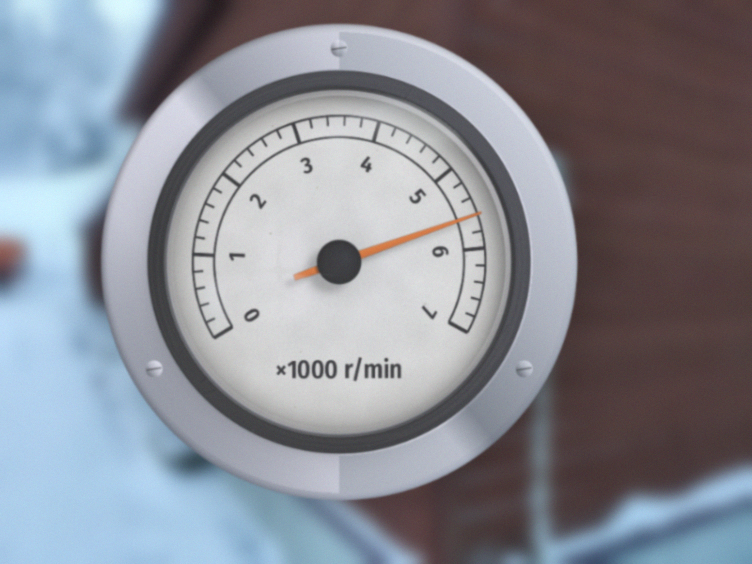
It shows 5600 rpm
